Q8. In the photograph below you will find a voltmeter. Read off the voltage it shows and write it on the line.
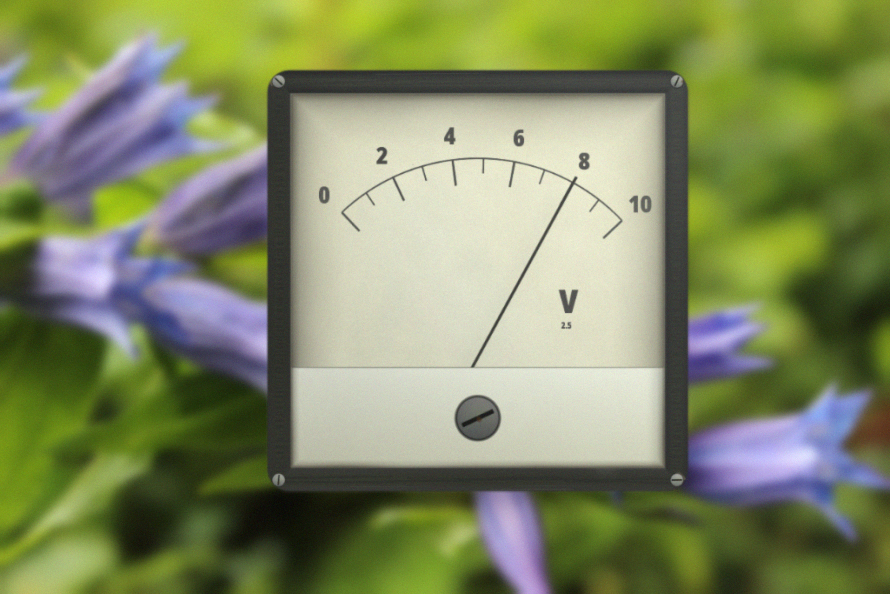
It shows 8 V
